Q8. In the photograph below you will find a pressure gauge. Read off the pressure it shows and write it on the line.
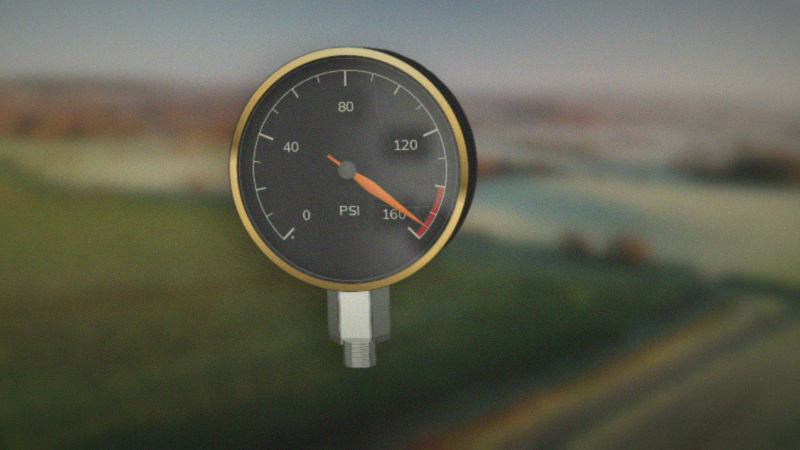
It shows 155 psi
